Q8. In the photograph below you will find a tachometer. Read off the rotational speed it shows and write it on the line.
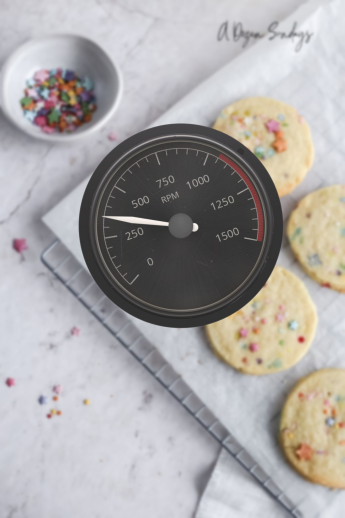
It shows 350 rpm
